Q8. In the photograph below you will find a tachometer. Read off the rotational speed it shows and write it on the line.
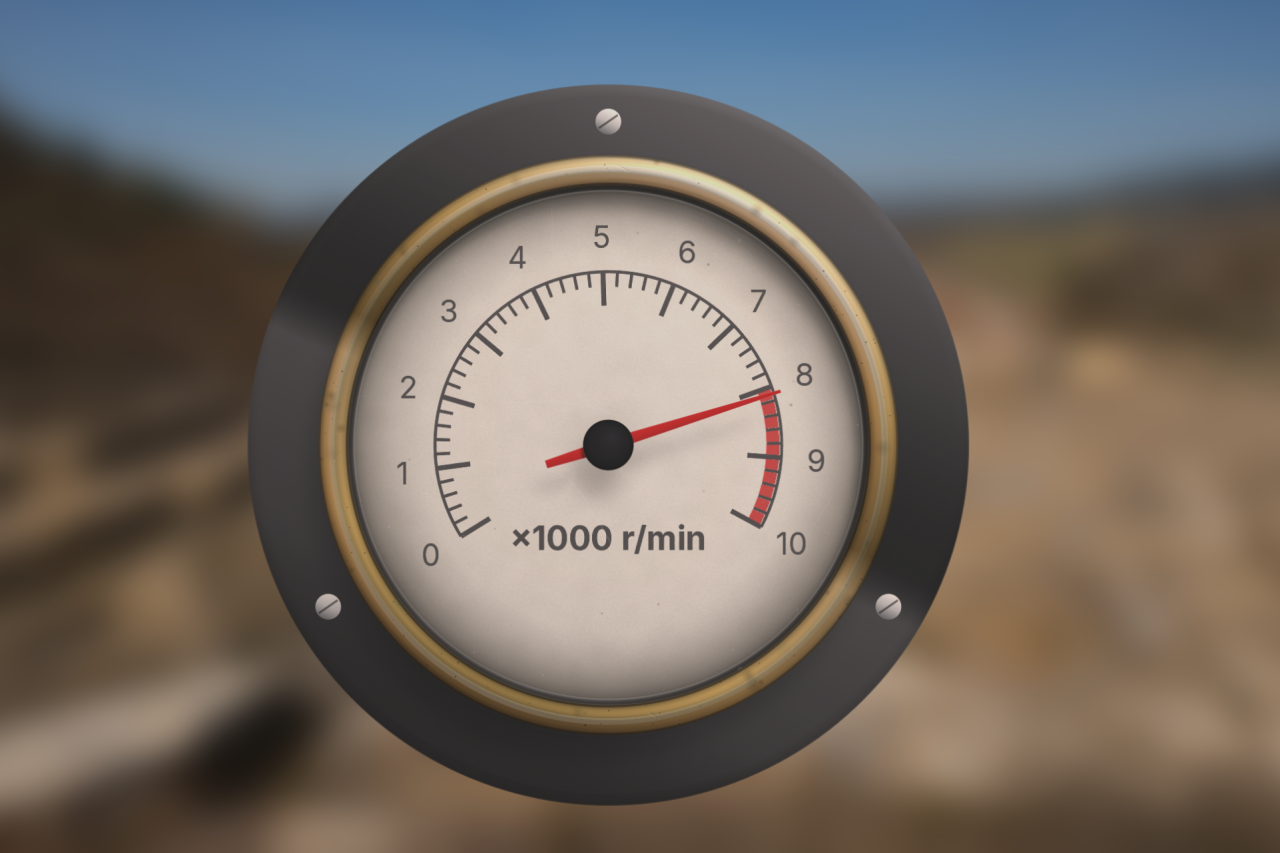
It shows 8100 rpm
